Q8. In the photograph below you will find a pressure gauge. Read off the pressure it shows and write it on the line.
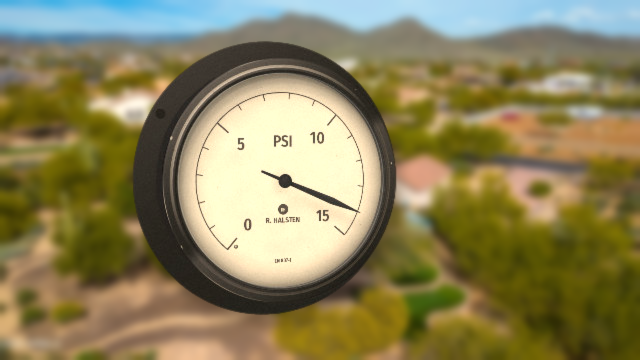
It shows 14 psi
